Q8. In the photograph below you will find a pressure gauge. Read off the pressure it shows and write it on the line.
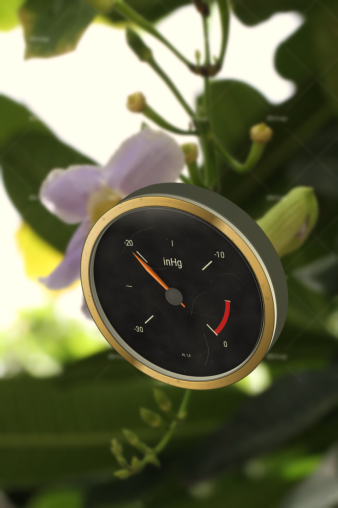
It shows -20 inHg
